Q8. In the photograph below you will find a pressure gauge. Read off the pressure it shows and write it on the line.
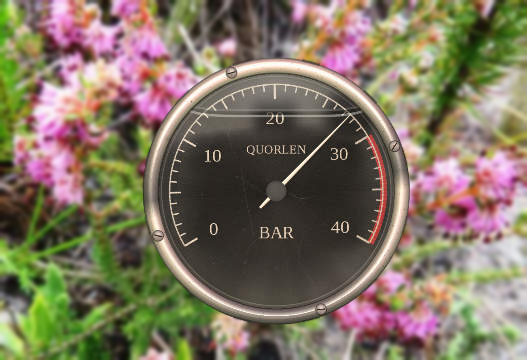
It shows 27.5 bar
